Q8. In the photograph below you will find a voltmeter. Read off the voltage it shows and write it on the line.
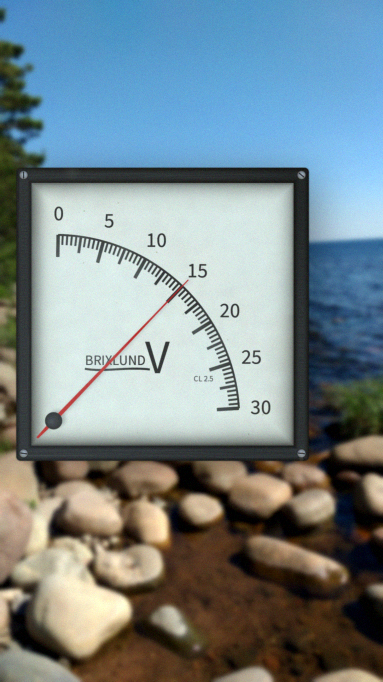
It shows 15 V
